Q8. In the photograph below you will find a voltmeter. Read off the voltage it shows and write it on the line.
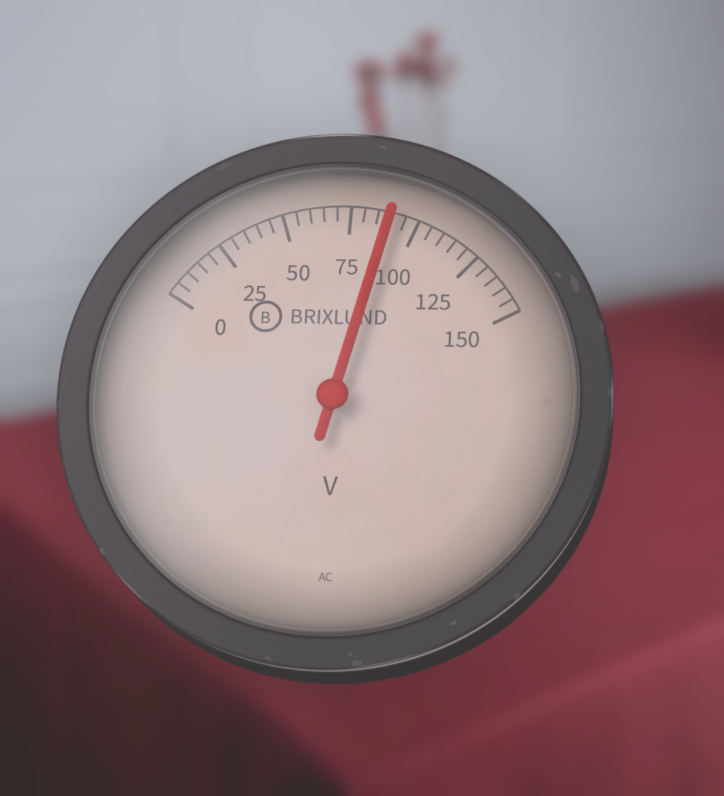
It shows 90 V
